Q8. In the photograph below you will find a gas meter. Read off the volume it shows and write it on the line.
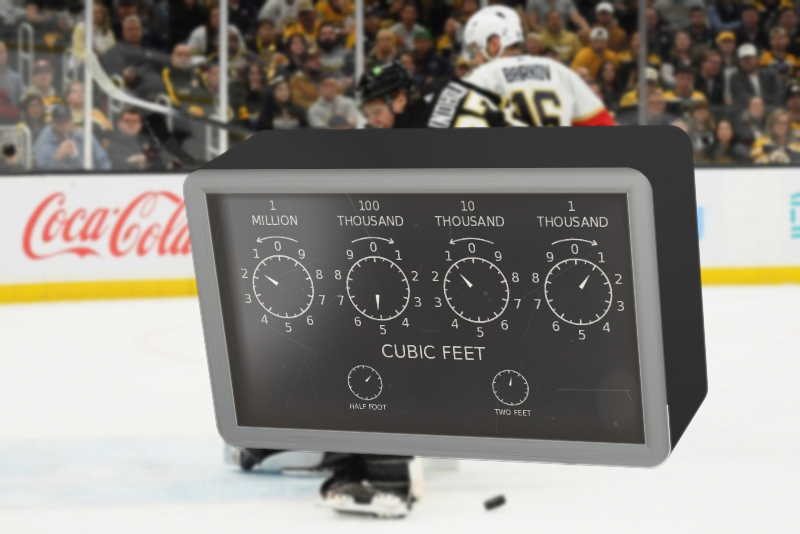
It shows 151100 ft³
